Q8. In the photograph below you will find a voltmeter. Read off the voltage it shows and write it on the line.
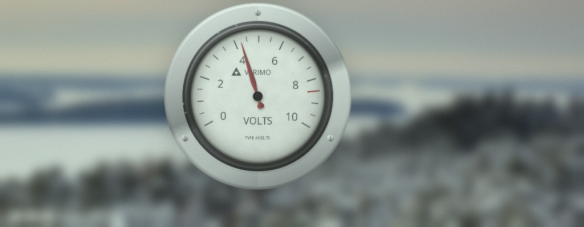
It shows 4.25 V
